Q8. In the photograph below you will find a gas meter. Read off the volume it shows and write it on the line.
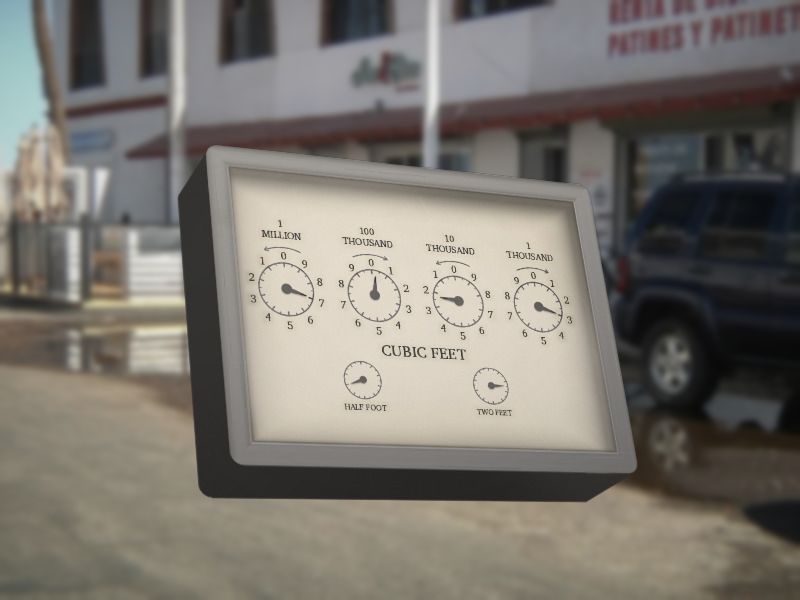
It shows 702300 ft³
